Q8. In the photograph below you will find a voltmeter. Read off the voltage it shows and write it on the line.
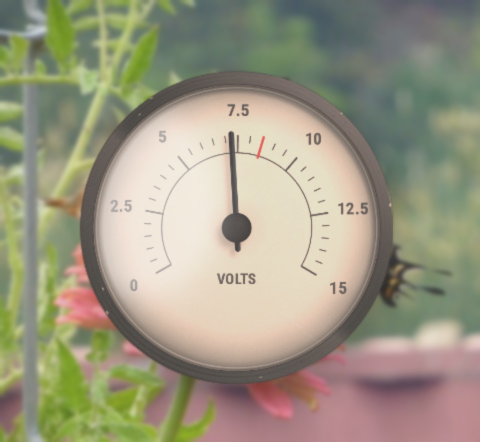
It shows 7.25 V
